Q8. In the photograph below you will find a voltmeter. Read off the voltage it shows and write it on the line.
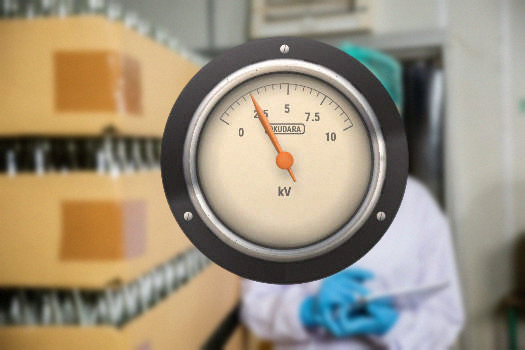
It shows 2.5 kV
